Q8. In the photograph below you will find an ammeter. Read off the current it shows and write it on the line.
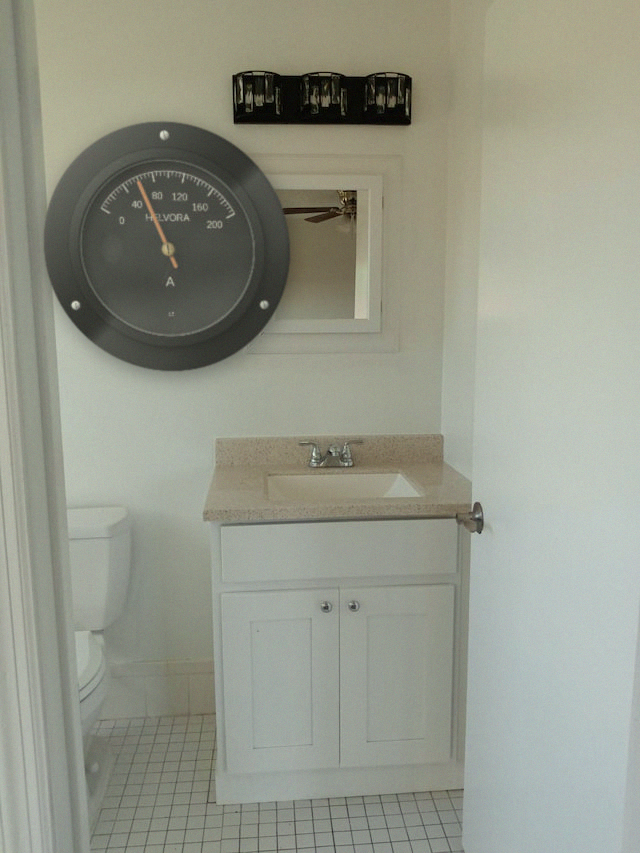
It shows 60 A
